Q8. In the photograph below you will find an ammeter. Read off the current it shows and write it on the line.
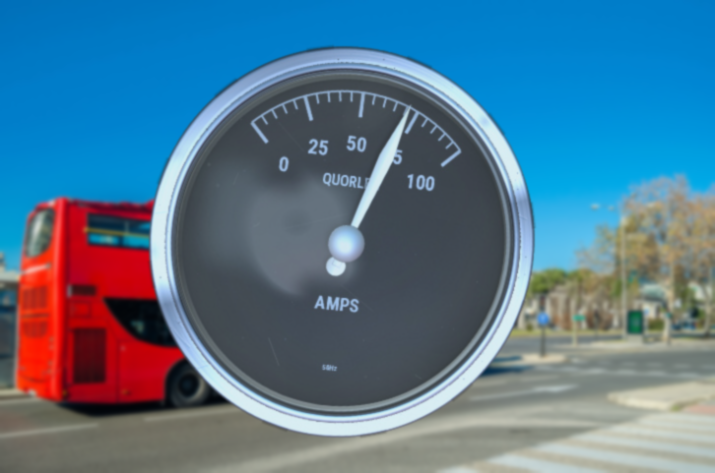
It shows 70 A
